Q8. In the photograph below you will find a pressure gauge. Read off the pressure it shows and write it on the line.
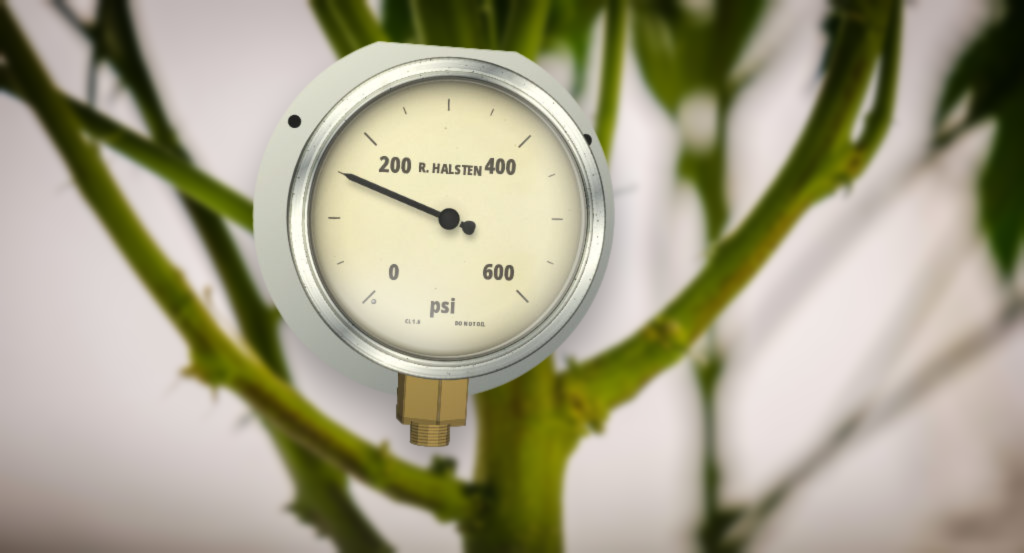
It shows 150 psi
